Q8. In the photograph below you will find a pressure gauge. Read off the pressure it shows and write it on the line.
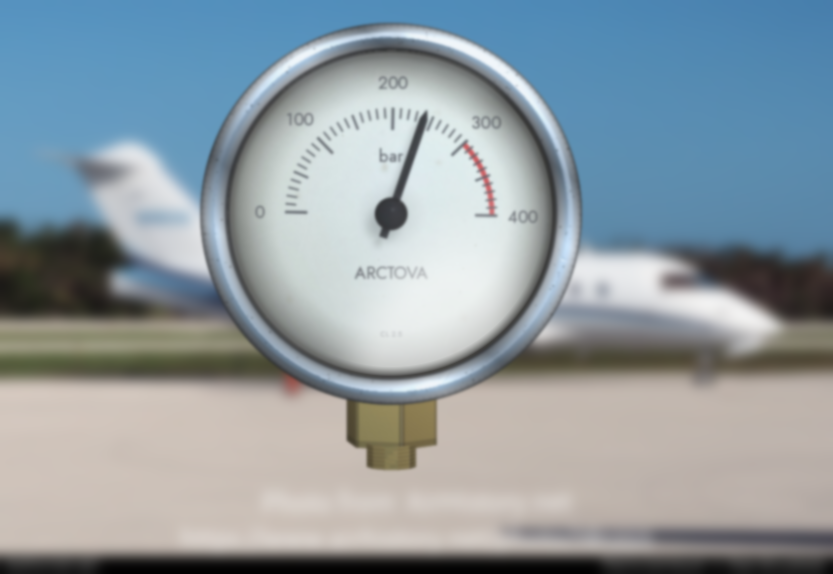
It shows 240 bar
